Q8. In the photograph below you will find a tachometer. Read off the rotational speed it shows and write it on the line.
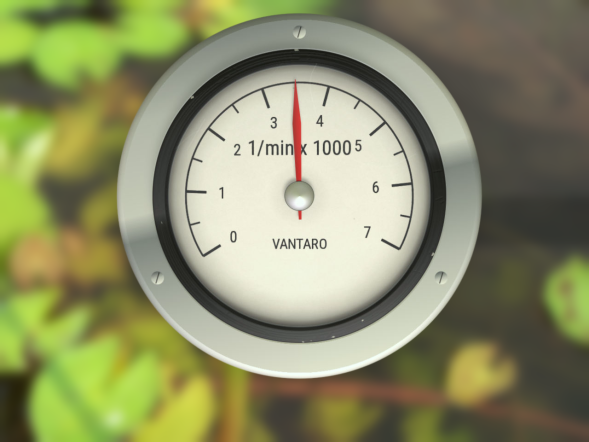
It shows 3500 rpm
